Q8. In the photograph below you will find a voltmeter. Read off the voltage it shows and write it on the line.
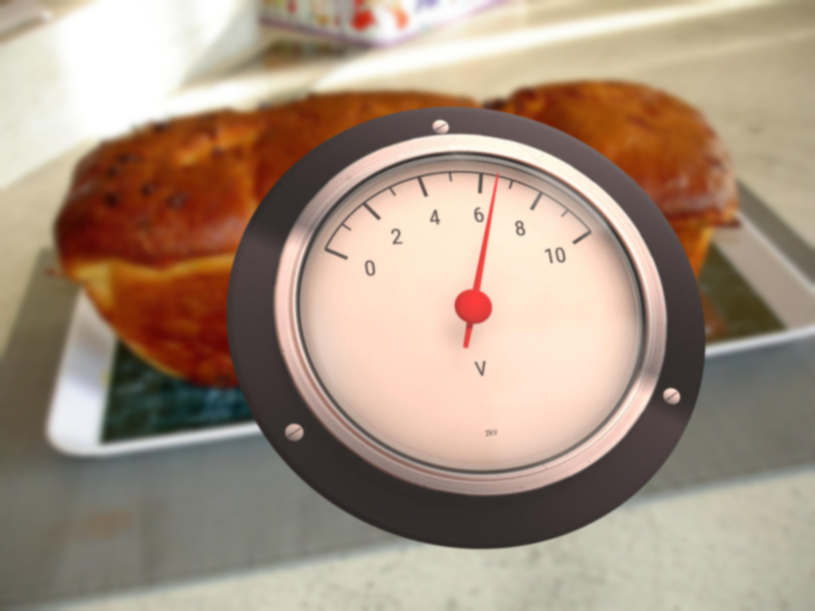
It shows 6.5 V
